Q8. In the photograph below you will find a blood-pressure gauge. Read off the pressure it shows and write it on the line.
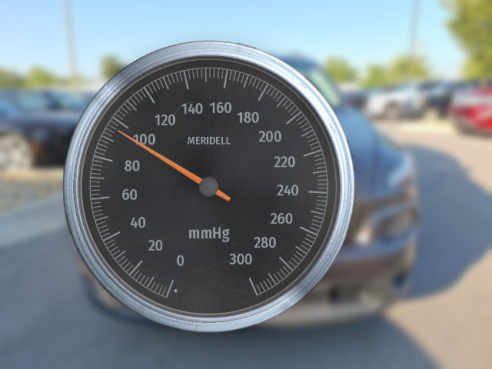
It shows 96 mmHg
